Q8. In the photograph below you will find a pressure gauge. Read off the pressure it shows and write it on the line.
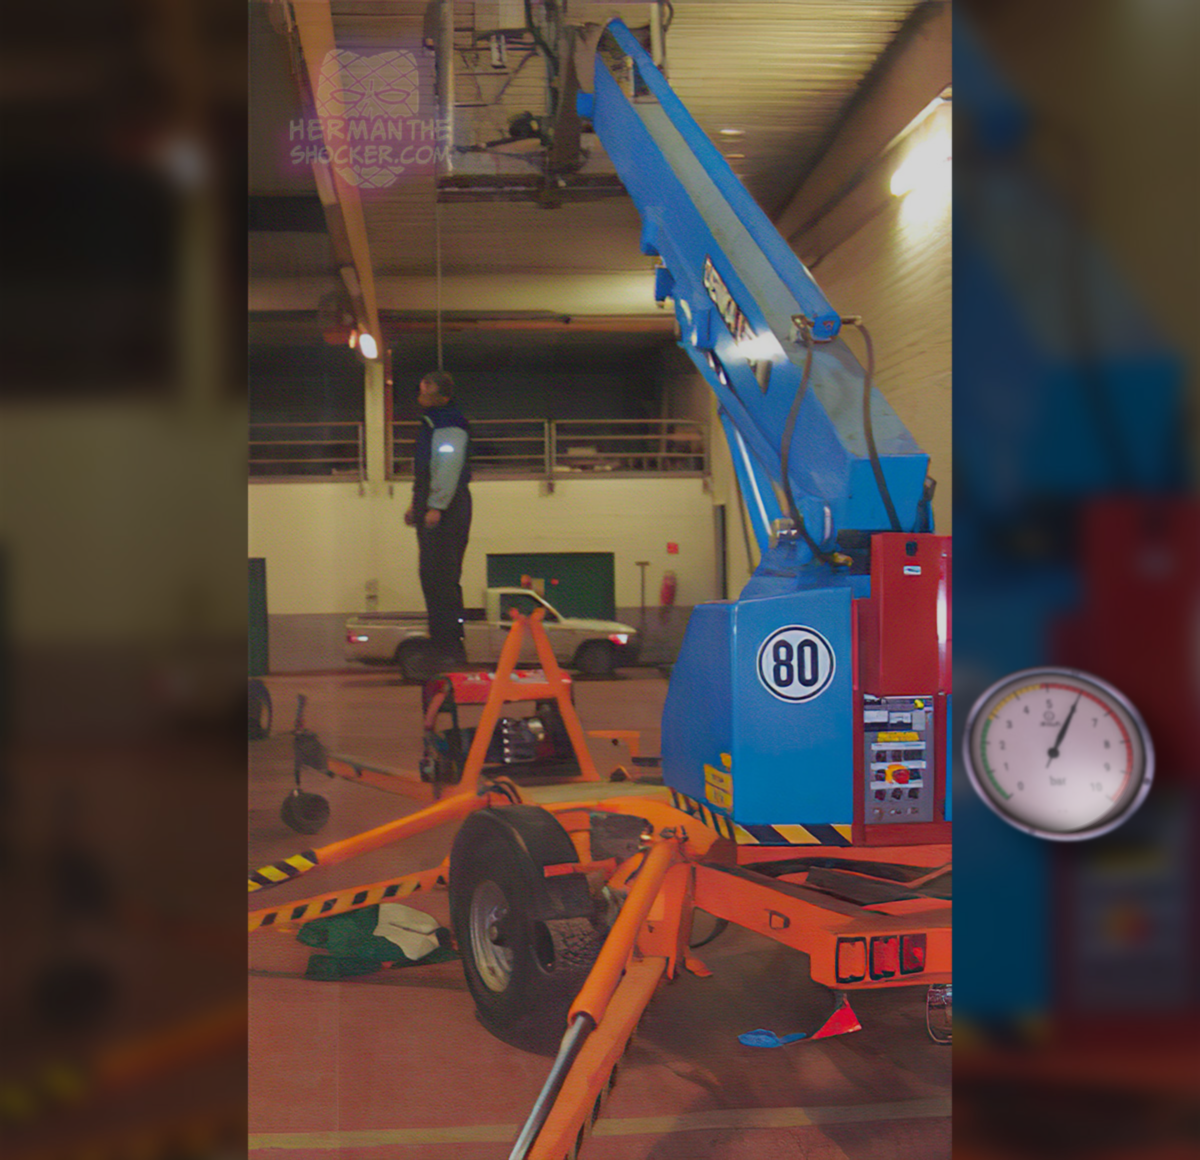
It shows 6 bar
